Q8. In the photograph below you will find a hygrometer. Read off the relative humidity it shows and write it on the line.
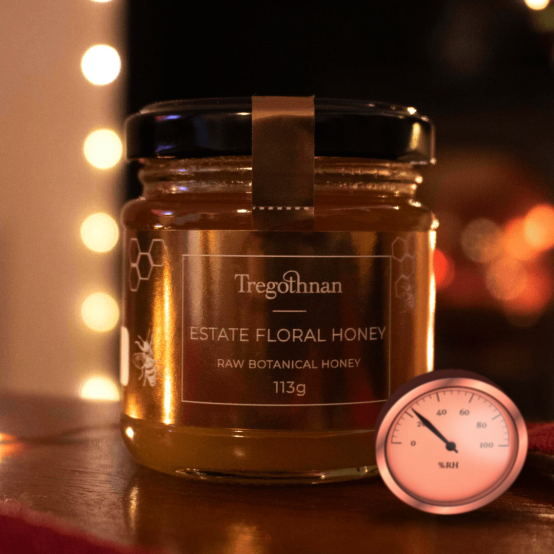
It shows 24 %
